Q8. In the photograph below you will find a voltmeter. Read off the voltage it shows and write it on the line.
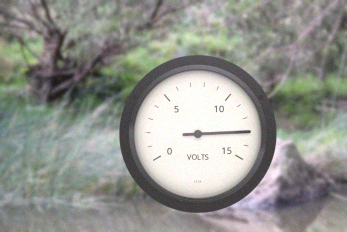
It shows 13 V
